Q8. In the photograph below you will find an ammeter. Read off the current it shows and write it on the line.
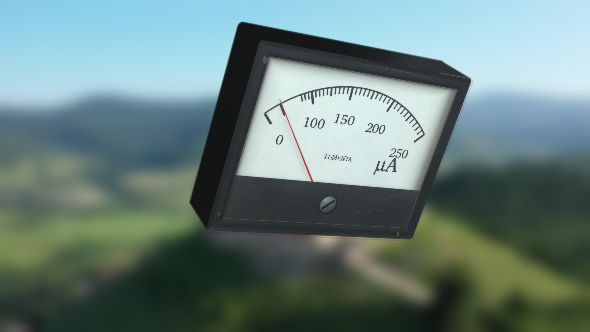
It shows 50 µA
